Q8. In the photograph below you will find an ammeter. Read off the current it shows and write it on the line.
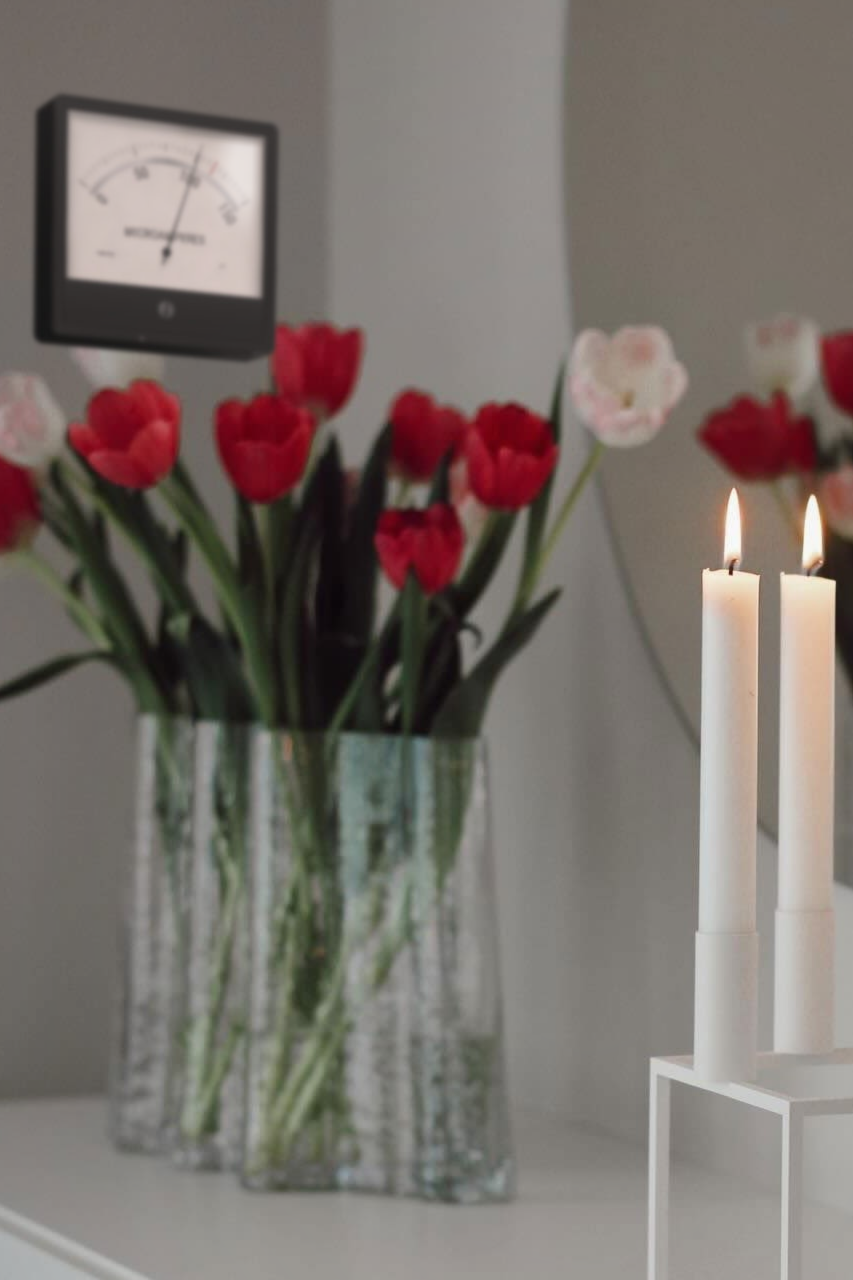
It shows 100 µA
